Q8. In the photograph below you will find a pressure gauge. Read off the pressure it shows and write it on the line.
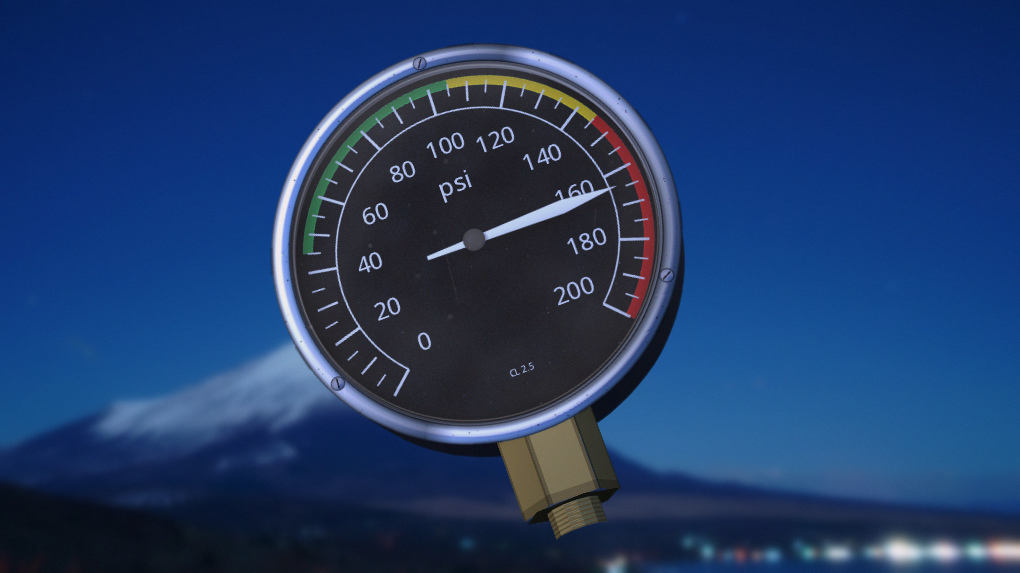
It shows 165 psi
